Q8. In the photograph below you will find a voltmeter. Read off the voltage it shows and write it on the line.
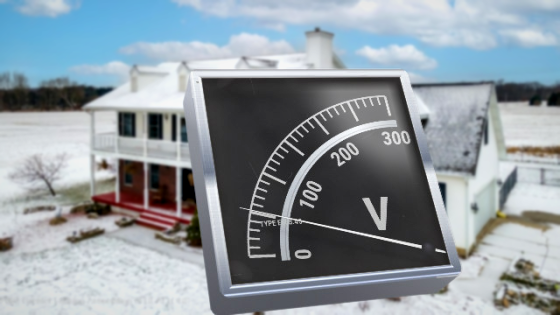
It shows 50 V
